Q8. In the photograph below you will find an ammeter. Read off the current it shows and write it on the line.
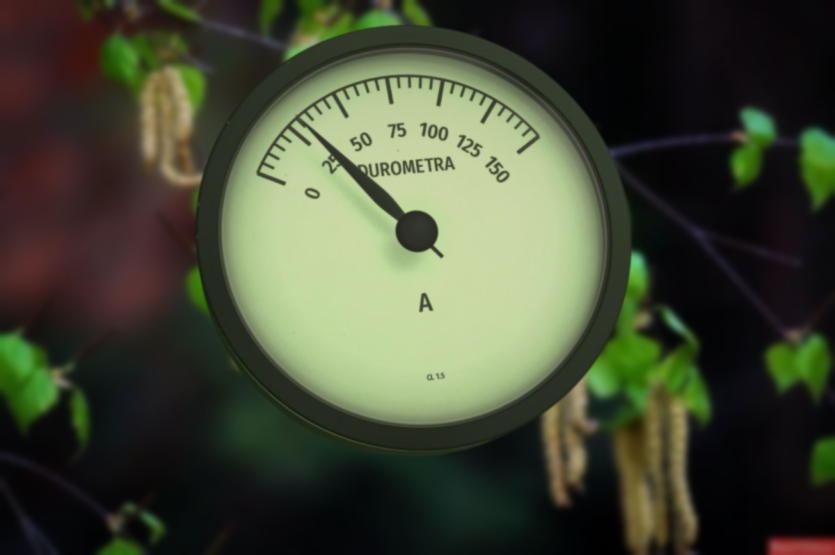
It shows 30 A
